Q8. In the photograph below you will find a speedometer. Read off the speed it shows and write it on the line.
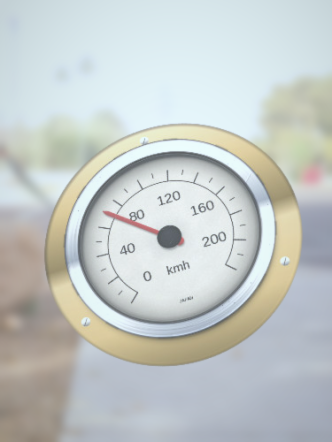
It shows 70 km/h
